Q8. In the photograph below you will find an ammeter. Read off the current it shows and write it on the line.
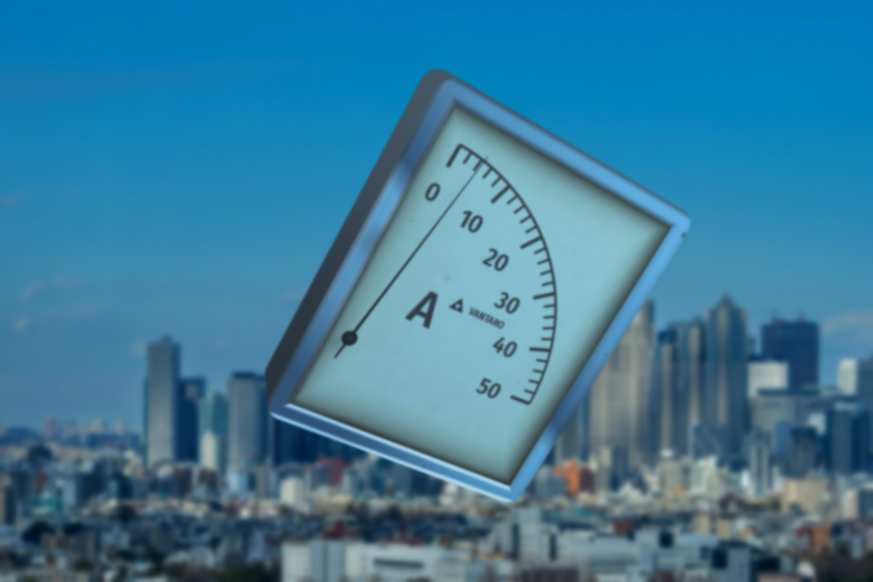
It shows 4 A
